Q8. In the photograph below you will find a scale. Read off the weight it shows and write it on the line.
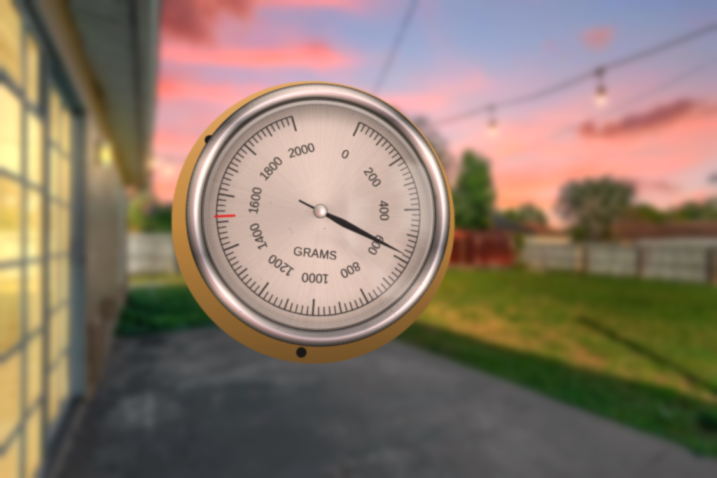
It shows 580 g
